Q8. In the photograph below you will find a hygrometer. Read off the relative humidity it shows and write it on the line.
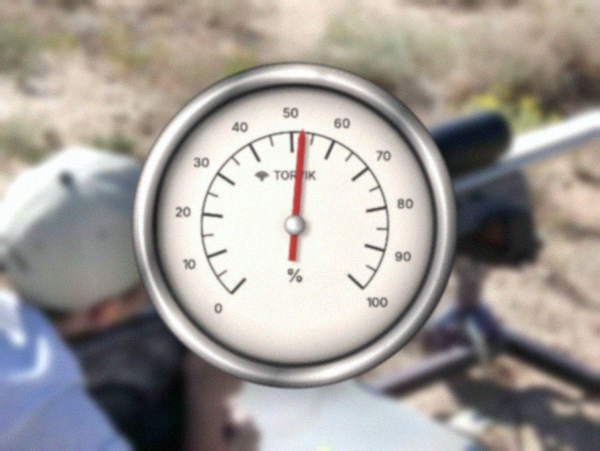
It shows 52.5 %
